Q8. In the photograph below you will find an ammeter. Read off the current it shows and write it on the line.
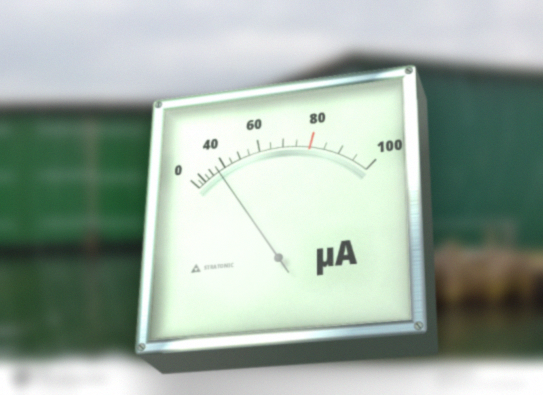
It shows 35 µA
